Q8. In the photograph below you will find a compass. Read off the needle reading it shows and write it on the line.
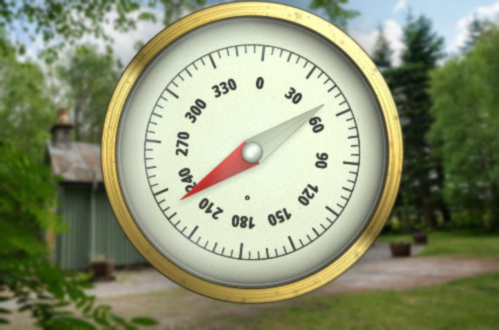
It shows 230 °
